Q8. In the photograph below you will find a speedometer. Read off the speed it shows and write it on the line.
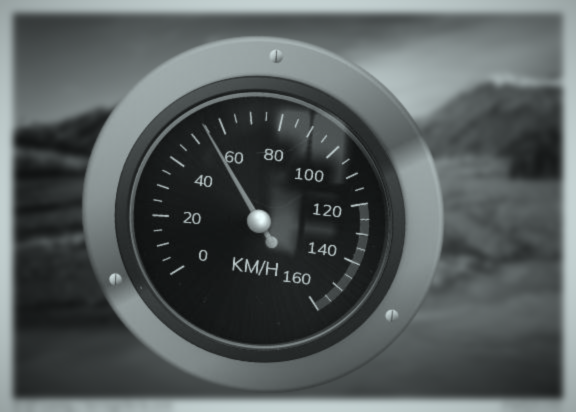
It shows 55 km/h
